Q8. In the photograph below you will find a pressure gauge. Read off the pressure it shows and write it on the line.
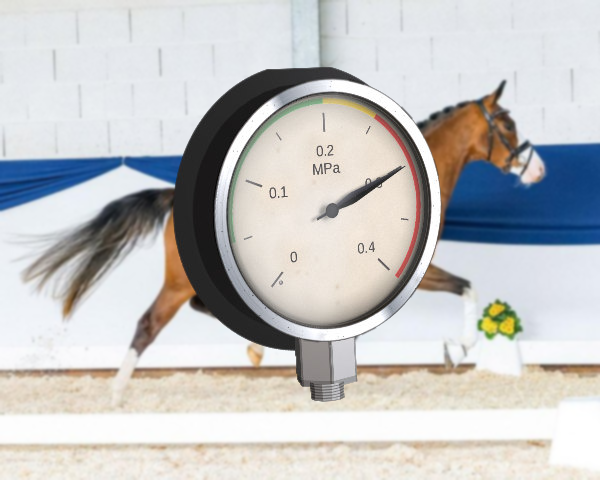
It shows 0.3 MPa
